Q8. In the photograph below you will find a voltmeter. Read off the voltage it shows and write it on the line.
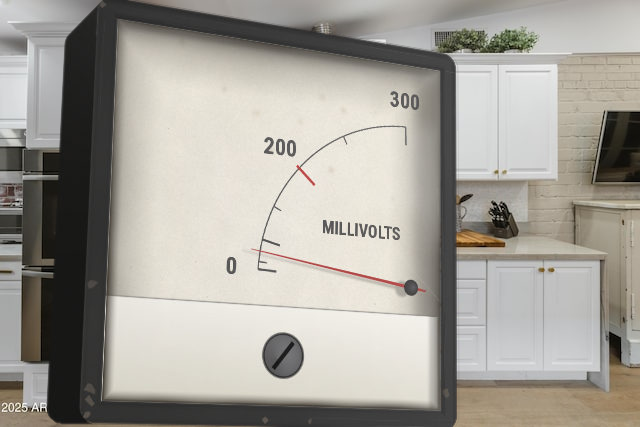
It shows 75 mV
